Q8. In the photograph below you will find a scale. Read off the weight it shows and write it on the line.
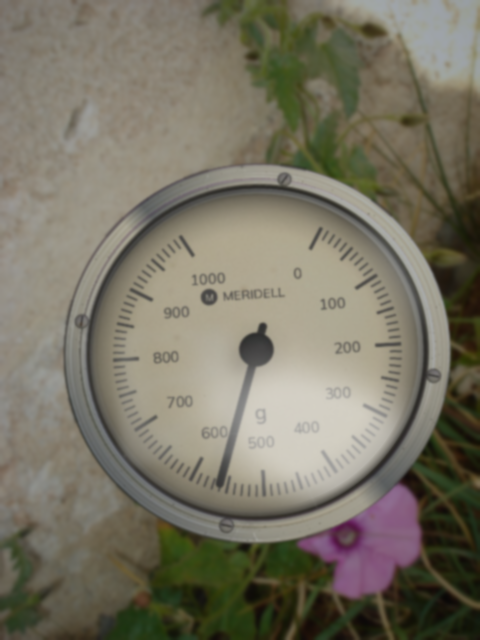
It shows 560 g
